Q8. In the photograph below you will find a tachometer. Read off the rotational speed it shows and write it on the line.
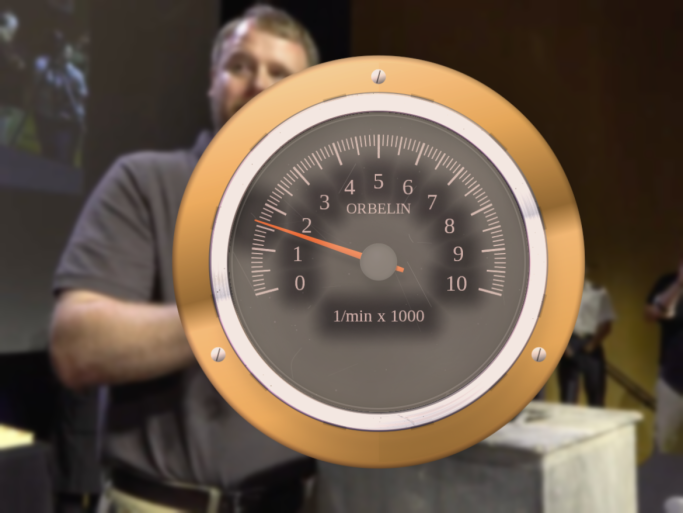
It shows 1600 rpm
